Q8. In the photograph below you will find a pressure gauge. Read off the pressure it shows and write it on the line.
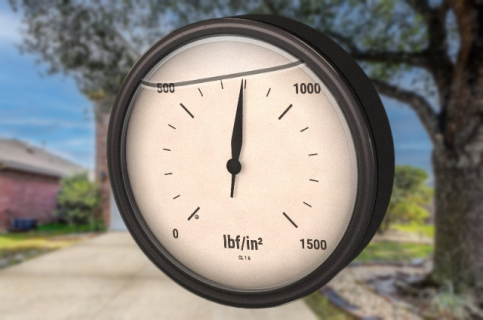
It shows 800 psi
